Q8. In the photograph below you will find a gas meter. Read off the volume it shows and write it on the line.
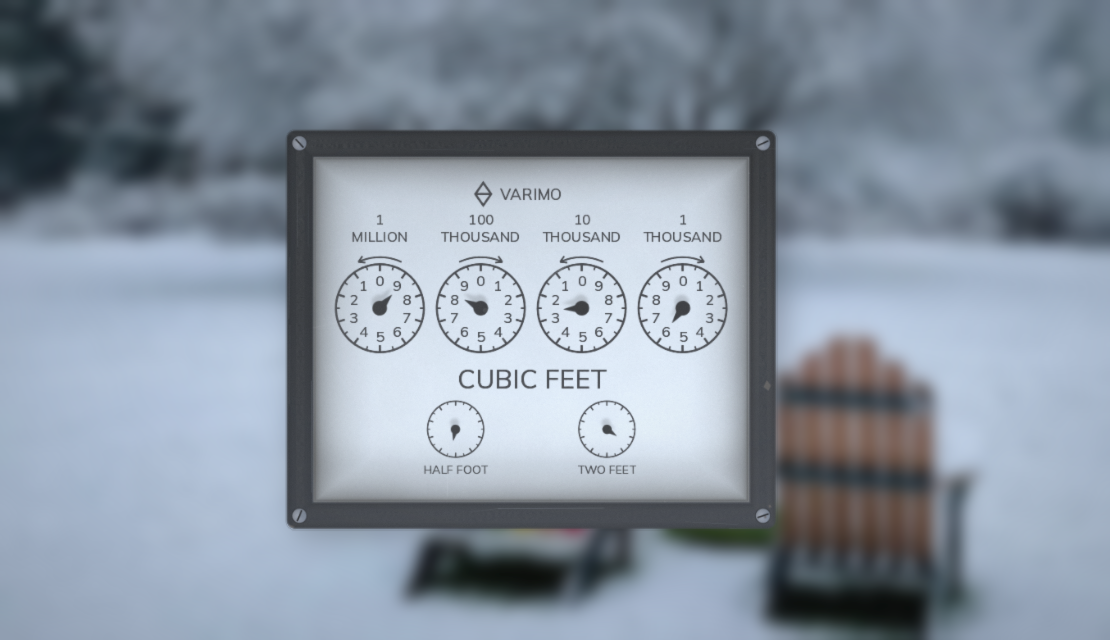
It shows 882600 ft³
